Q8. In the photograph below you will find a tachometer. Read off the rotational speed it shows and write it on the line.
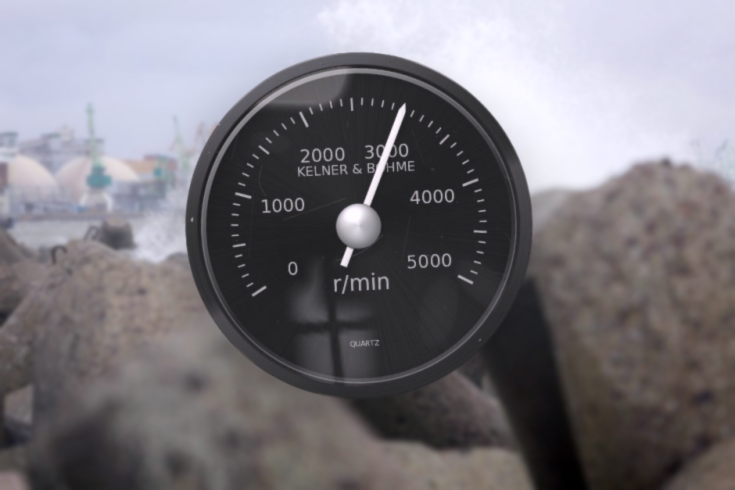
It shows 3000 rpm
